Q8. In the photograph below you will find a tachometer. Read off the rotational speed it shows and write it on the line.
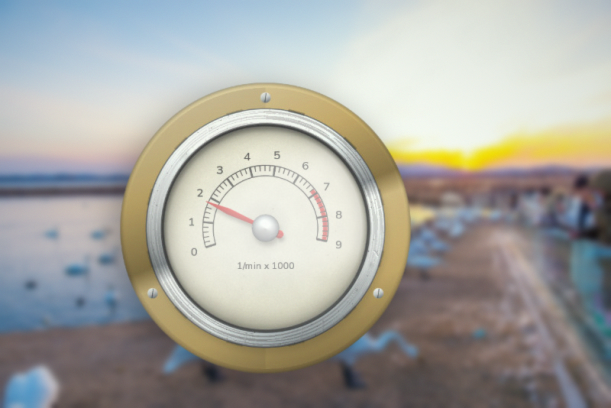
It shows 1800 rpm
